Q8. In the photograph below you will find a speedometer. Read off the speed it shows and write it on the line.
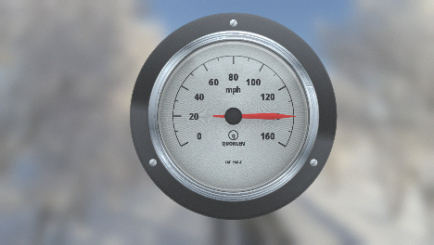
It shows 140 mph
